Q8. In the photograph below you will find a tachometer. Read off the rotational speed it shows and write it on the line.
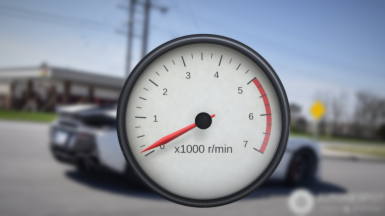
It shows 125 rpm
